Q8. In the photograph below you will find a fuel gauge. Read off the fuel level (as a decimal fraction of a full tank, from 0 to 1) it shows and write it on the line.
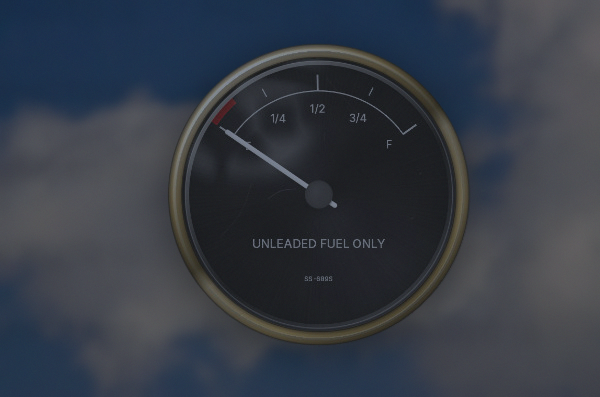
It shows 0
